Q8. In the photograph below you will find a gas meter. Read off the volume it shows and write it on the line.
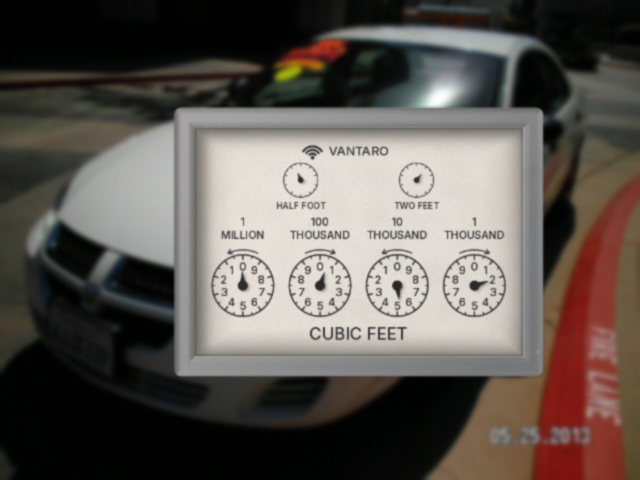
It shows 5200 ft³
